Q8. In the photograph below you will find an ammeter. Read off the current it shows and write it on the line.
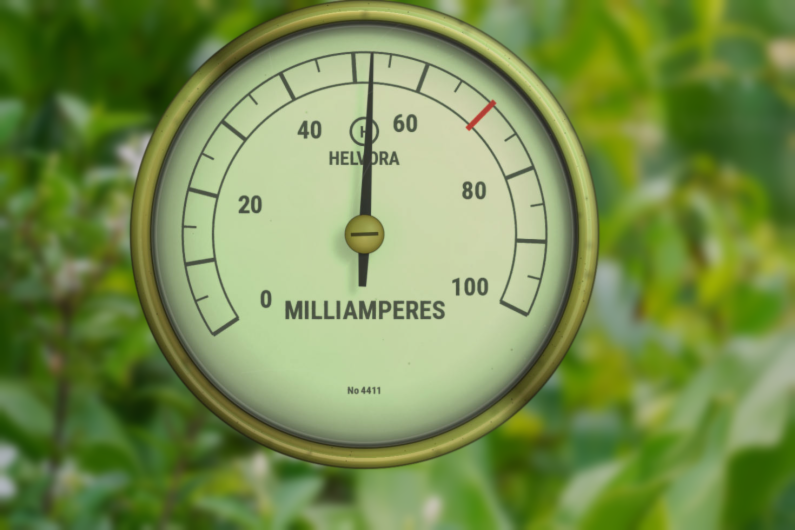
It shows 52.5 mA
